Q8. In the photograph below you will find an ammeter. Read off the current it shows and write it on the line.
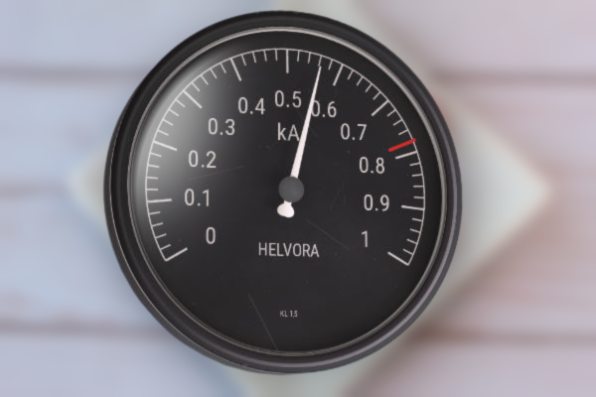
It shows 0.56 kA
